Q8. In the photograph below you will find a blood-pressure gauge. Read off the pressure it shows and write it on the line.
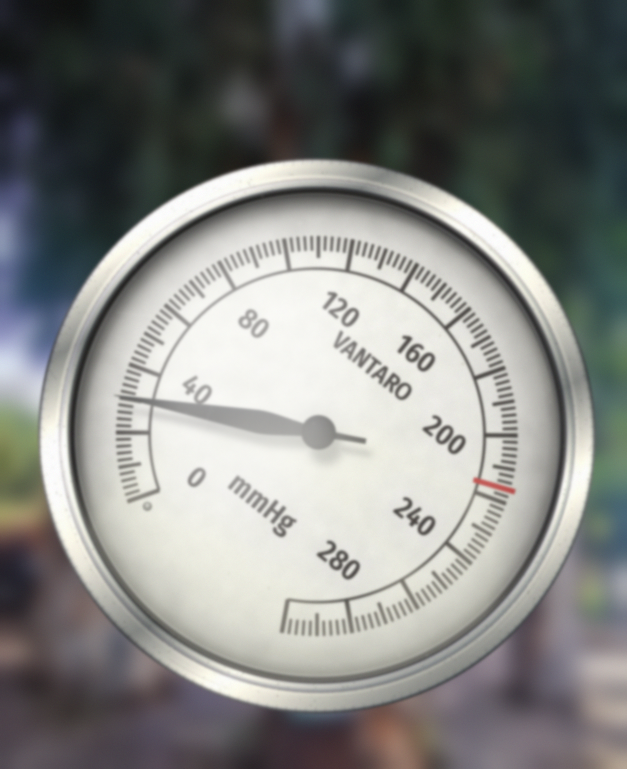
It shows 30 mmHg
